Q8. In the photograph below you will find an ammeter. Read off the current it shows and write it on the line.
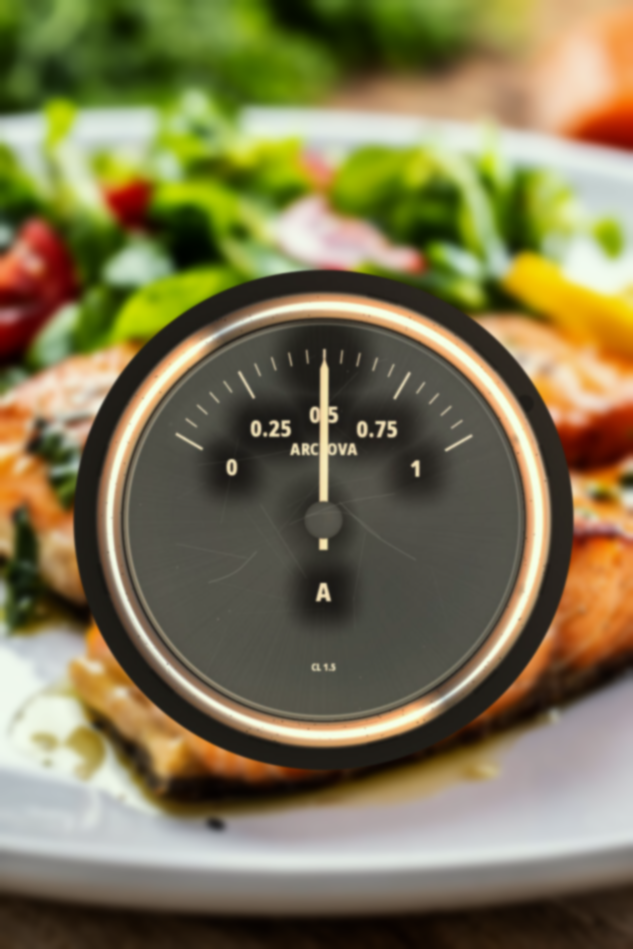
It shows 0.5 A
